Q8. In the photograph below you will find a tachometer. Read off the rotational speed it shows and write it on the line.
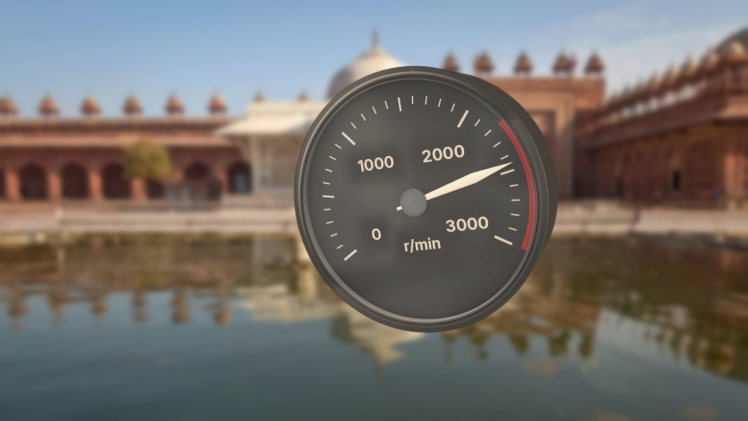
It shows 2450 rpm
